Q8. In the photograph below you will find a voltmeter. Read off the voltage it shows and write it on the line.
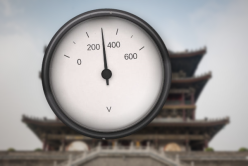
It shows 300 V
